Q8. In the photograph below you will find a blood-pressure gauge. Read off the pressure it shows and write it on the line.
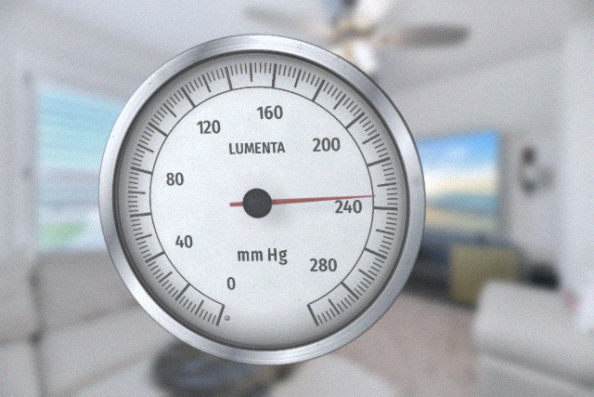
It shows 234 mmHg
